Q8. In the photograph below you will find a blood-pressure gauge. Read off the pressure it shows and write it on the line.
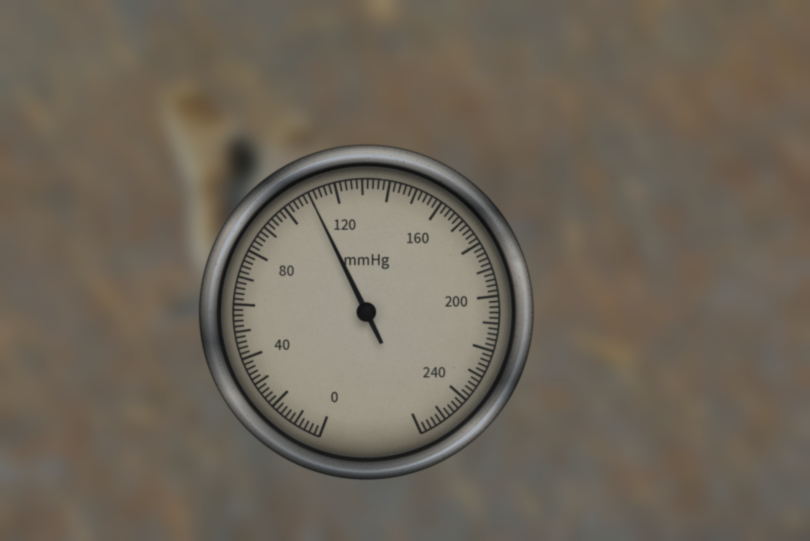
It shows 110 mmHg
